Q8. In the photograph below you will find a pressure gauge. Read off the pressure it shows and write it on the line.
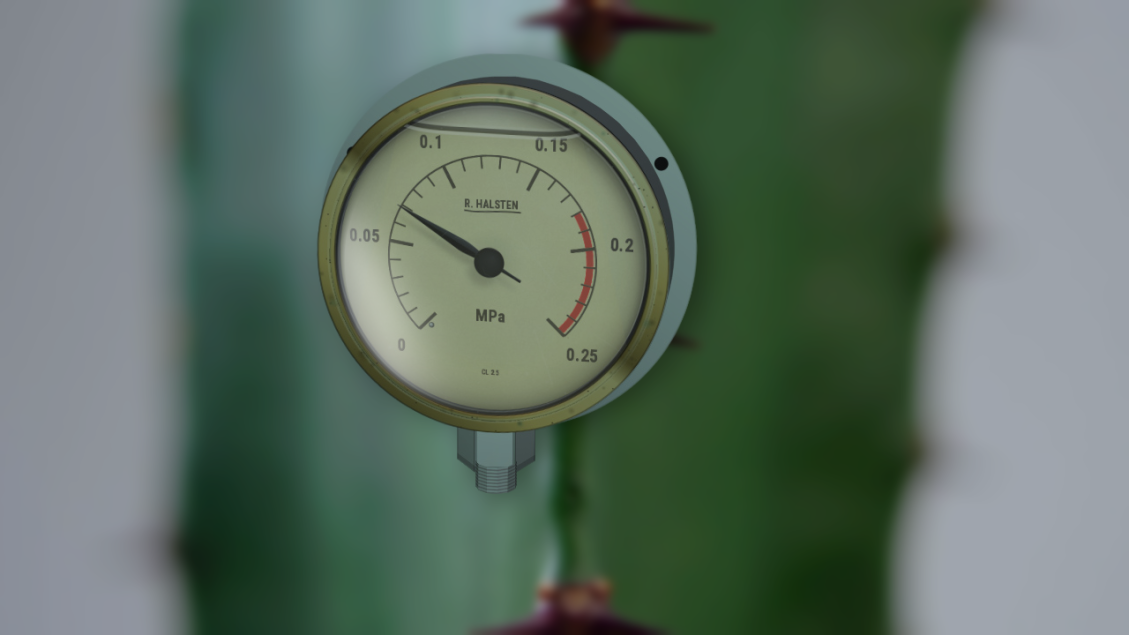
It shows 0.07 MPa
